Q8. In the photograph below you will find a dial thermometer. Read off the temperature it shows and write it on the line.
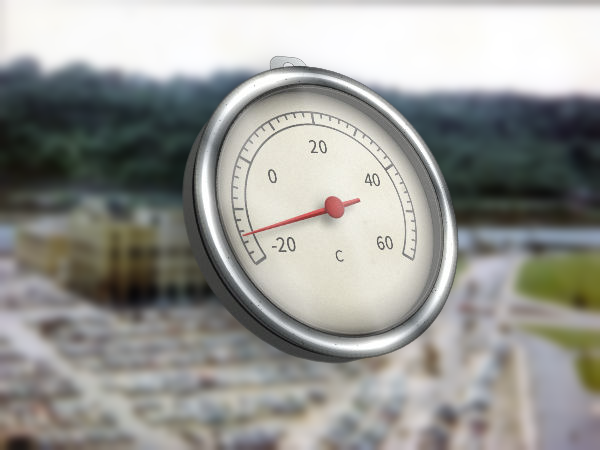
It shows -15 °C
